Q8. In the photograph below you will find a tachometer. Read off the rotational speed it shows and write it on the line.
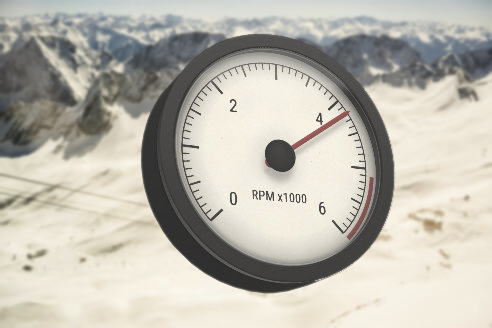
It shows 4200 rpm
